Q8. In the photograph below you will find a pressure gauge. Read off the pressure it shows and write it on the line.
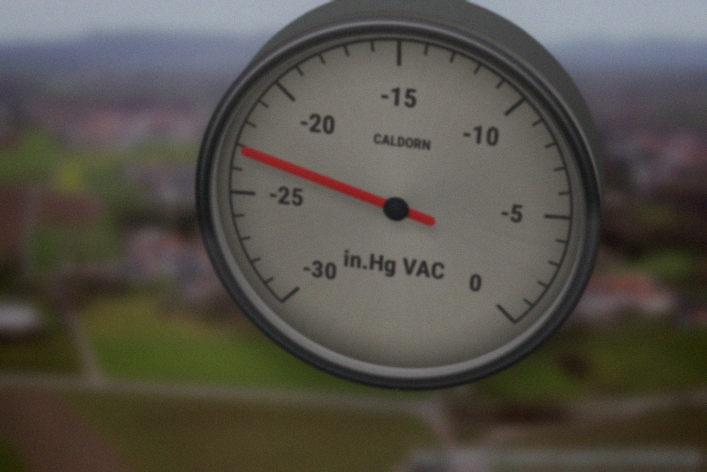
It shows -23 inHg
